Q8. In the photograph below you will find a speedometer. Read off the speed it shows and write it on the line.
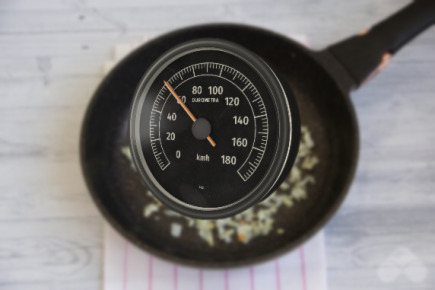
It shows 60 km/h
